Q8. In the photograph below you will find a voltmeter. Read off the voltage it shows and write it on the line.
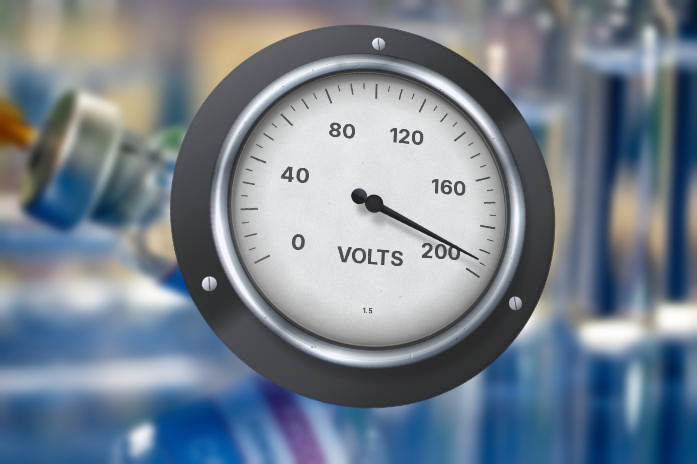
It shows 195 V
